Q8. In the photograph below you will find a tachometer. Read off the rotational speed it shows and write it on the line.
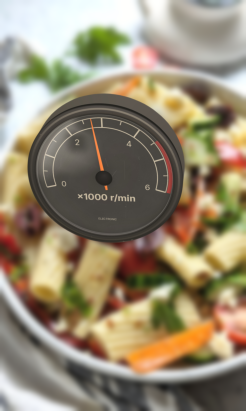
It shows 2750 rpm
